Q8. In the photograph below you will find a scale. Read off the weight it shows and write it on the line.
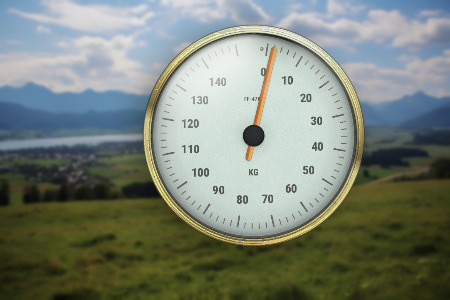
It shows 2 kg
